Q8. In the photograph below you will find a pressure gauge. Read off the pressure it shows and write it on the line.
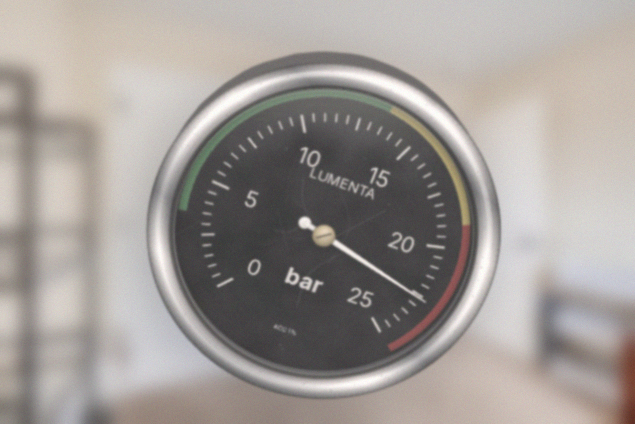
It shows 22.5 bar
